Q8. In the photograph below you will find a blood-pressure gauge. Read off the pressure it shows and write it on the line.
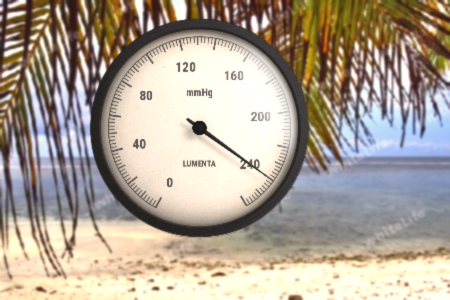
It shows 240 mmHg
